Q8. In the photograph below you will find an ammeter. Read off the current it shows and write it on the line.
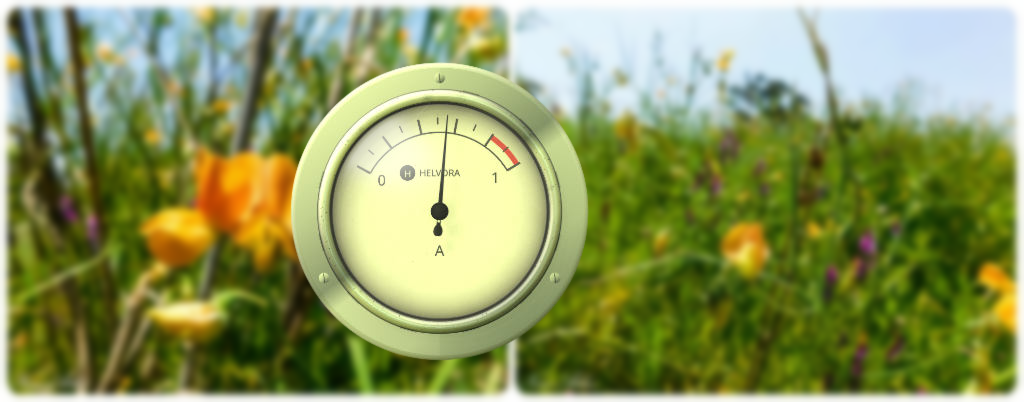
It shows 0.55 A
